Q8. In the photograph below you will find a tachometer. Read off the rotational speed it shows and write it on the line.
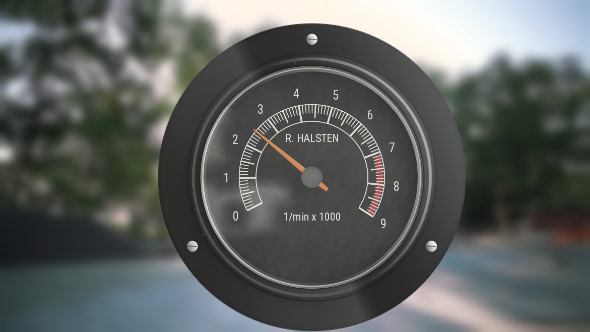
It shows 2500 rpm
